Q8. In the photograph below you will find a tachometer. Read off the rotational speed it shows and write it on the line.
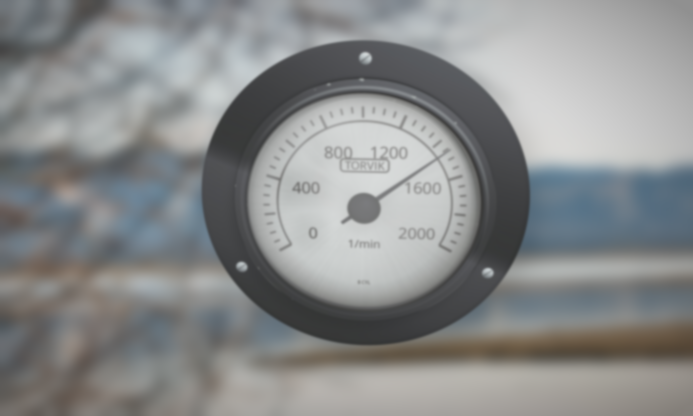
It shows 1450 rpm
